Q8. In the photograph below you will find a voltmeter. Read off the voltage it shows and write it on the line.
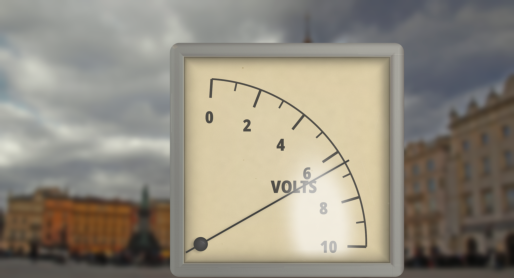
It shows 6.5 V
